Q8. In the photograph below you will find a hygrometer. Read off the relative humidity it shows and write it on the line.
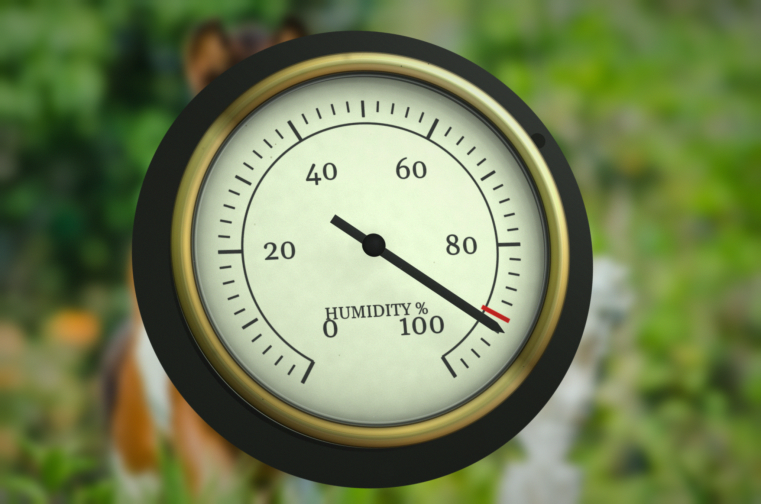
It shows 92 %
